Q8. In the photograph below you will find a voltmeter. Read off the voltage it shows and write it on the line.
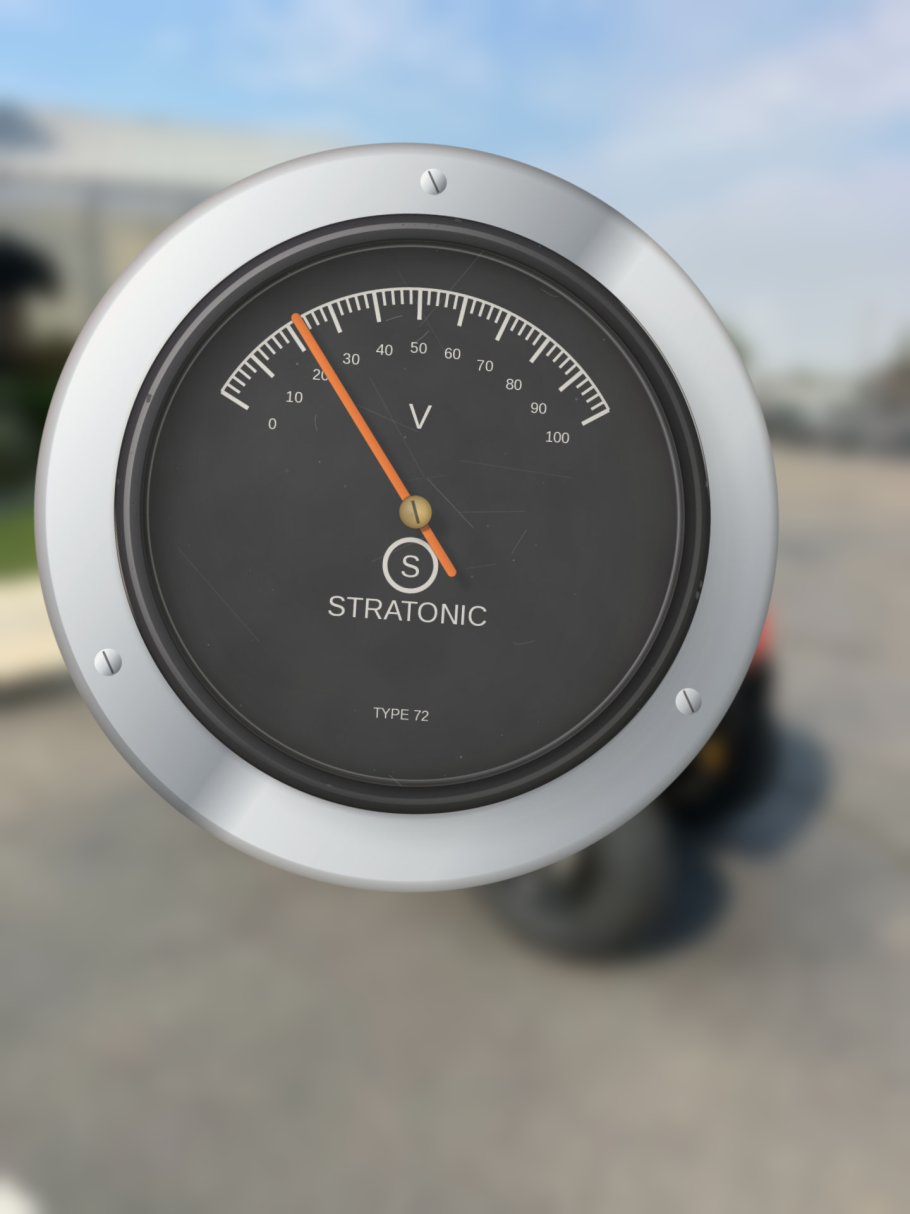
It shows 22 V
